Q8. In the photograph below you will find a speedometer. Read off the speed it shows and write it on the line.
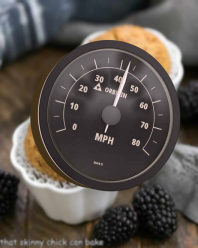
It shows 42.5 mph
